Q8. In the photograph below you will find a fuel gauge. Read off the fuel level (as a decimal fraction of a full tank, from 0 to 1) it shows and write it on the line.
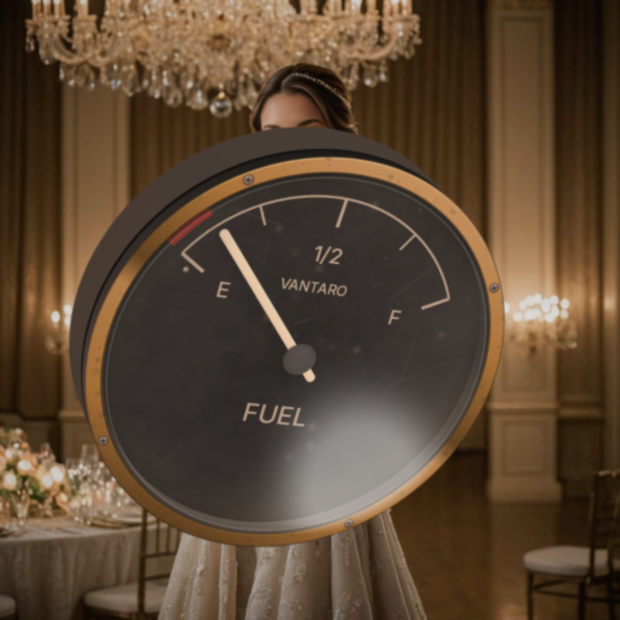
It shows 0.125
